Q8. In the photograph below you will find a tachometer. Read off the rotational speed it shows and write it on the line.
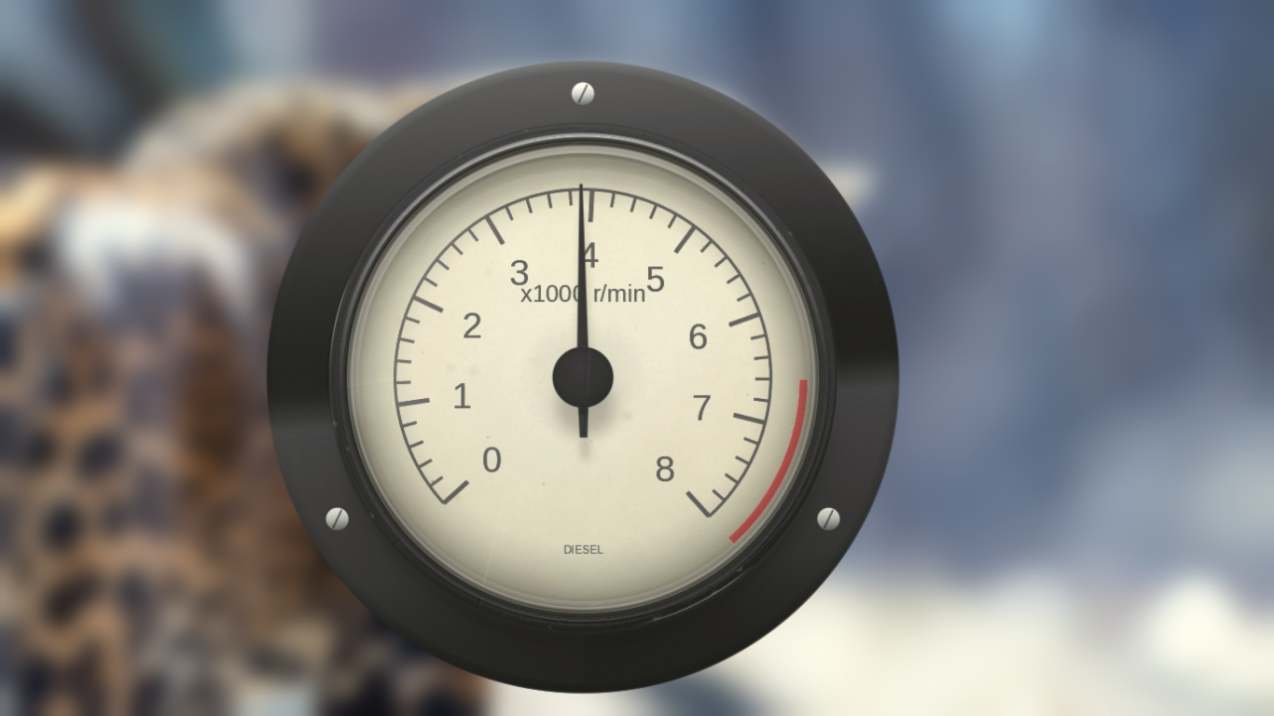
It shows 3900 rpm
